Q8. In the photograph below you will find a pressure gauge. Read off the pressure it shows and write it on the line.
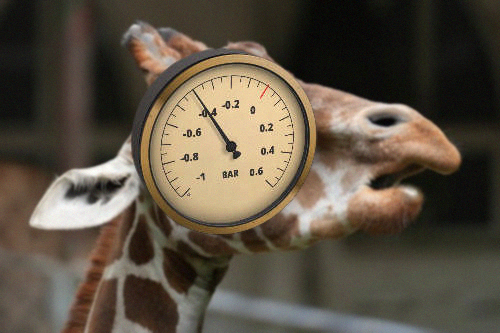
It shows -0.4 bar
